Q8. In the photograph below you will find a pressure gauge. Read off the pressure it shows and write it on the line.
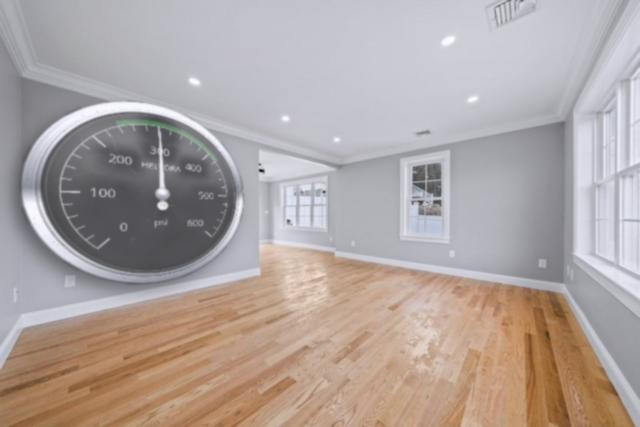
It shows 300 psi
